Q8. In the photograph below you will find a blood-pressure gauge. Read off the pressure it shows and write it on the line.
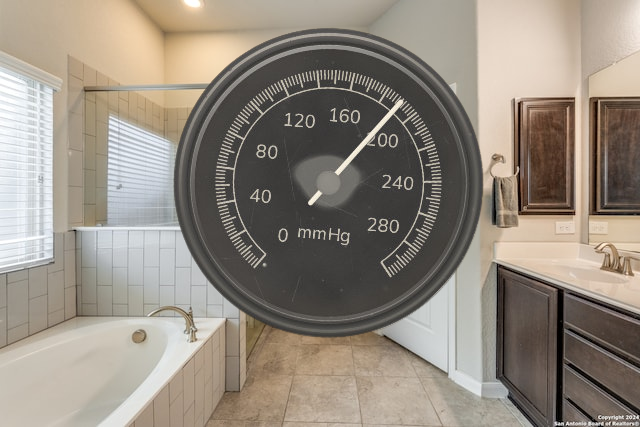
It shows 190 mmHg
